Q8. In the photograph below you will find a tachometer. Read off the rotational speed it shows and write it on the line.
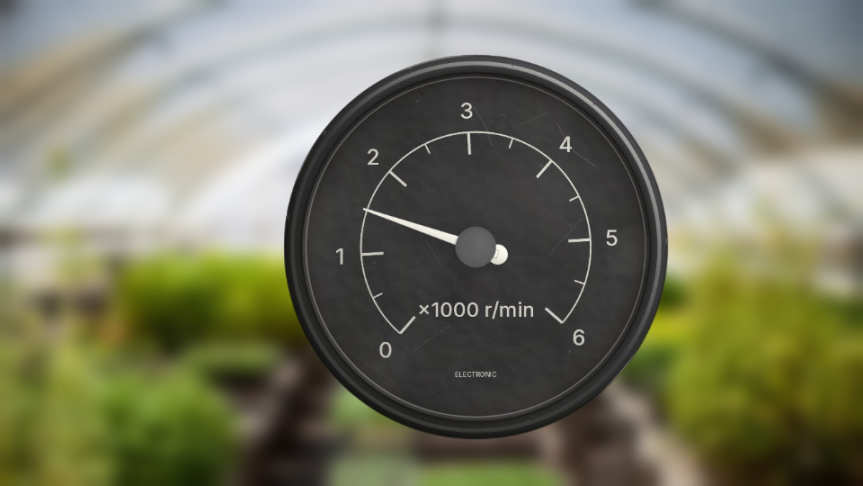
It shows 1500 rpm
